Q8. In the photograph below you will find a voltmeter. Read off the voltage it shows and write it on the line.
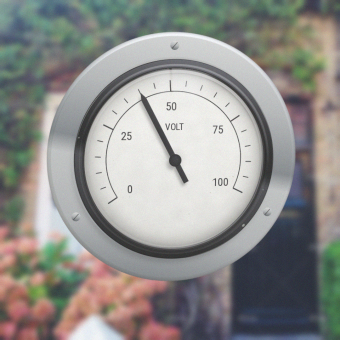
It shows 40 V
